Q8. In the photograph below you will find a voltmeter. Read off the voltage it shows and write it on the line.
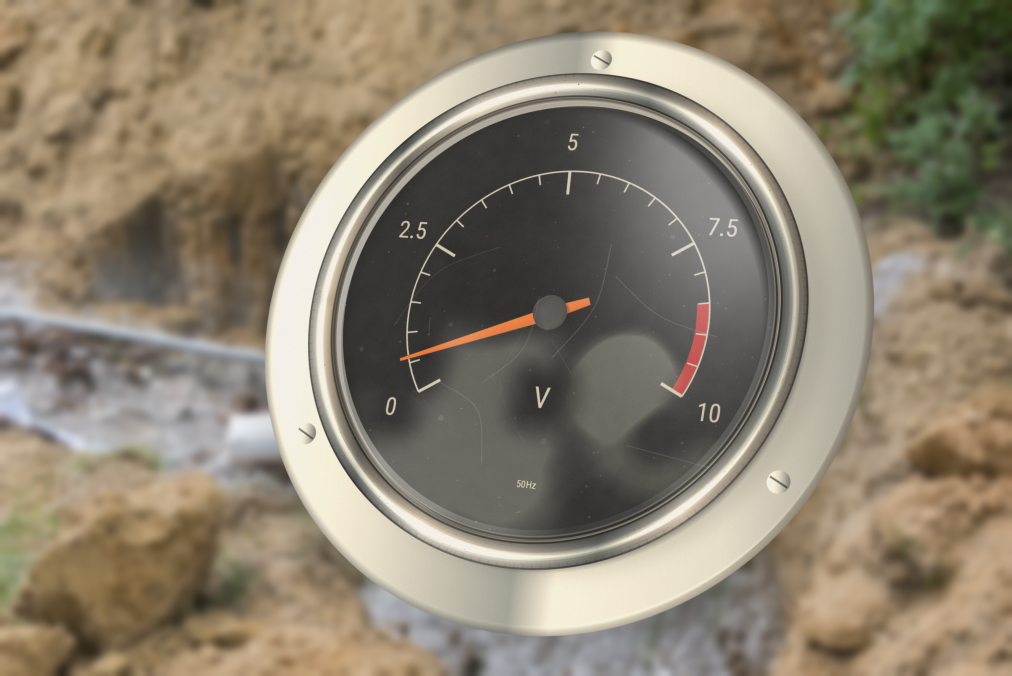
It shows 0.5 V
